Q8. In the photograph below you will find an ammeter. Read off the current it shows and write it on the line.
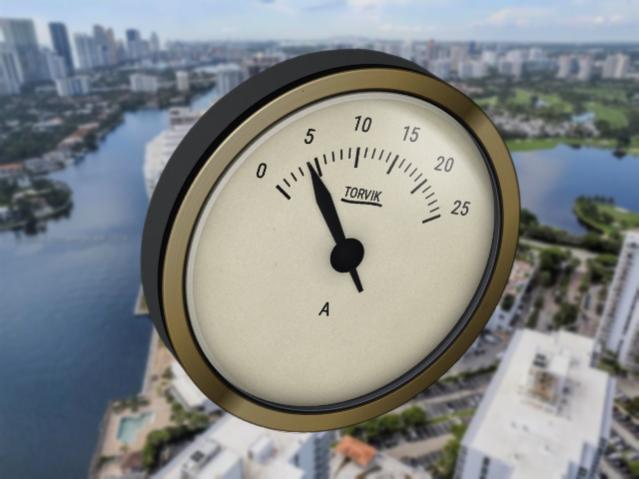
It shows 4 A
